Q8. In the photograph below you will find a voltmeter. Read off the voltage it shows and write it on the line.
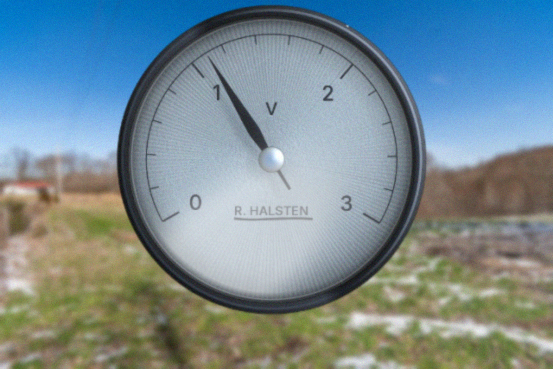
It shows 1.1 V
